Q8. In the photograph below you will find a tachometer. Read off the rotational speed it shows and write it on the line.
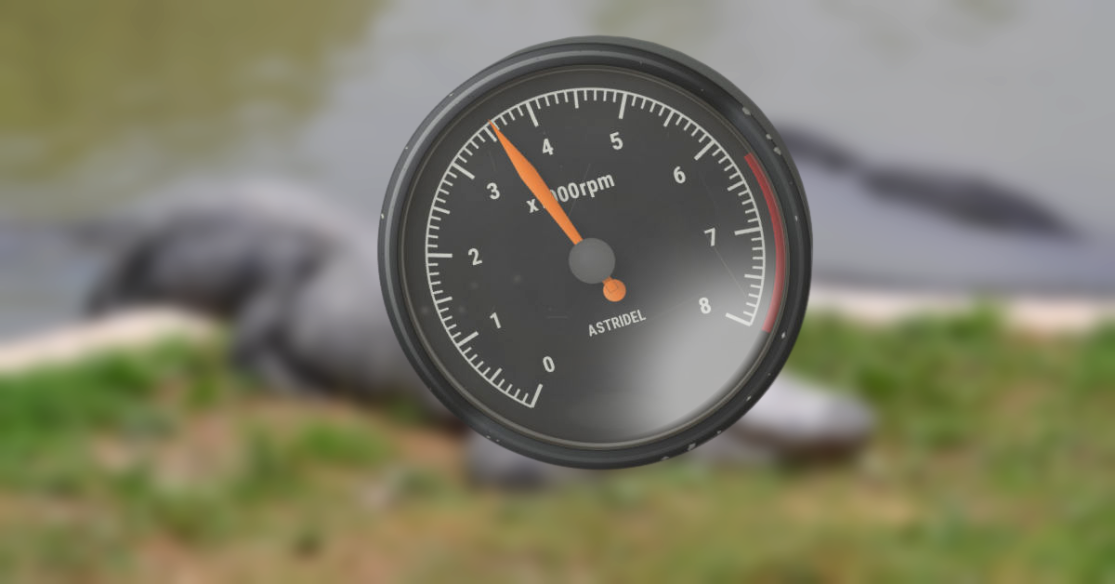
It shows 3600 rpm
